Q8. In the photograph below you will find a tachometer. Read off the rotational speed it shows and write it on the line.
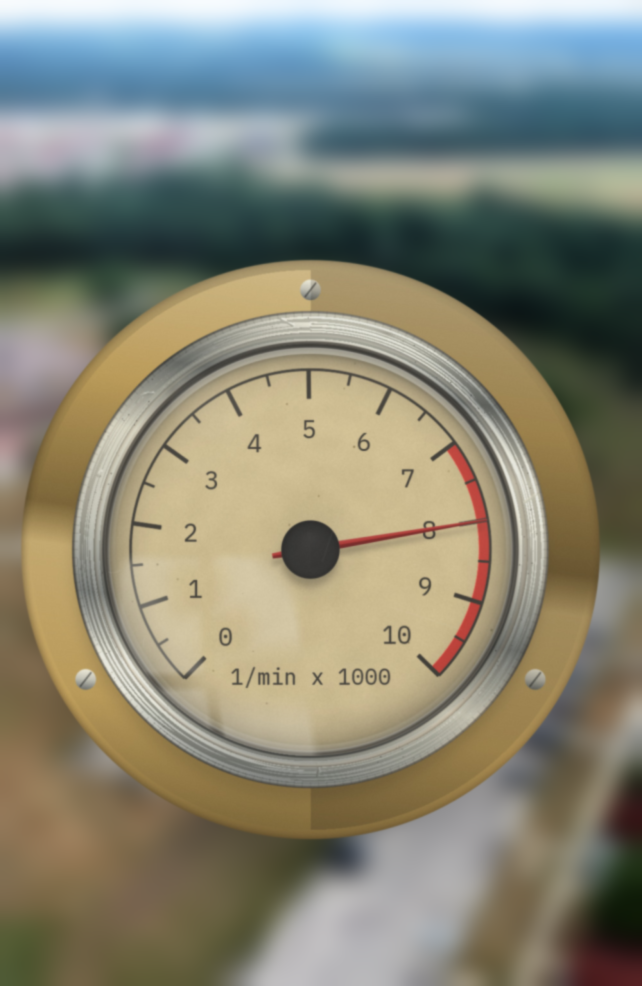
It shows 8000 rpm
